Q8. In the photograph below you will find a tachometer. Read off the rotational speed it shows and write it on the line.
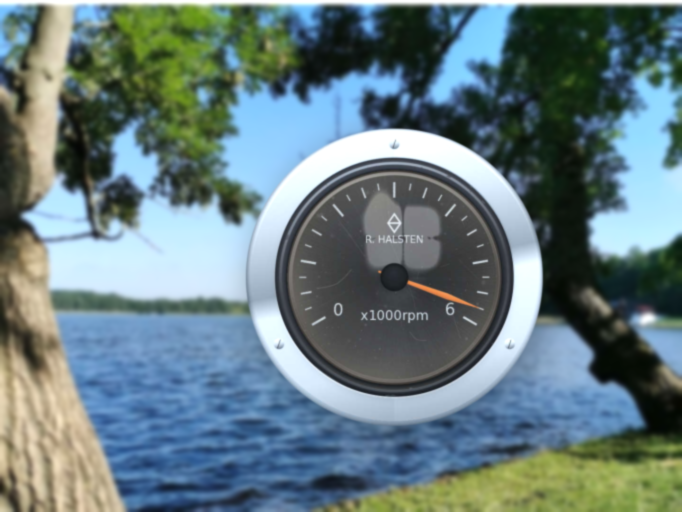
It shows 5750 rpm
